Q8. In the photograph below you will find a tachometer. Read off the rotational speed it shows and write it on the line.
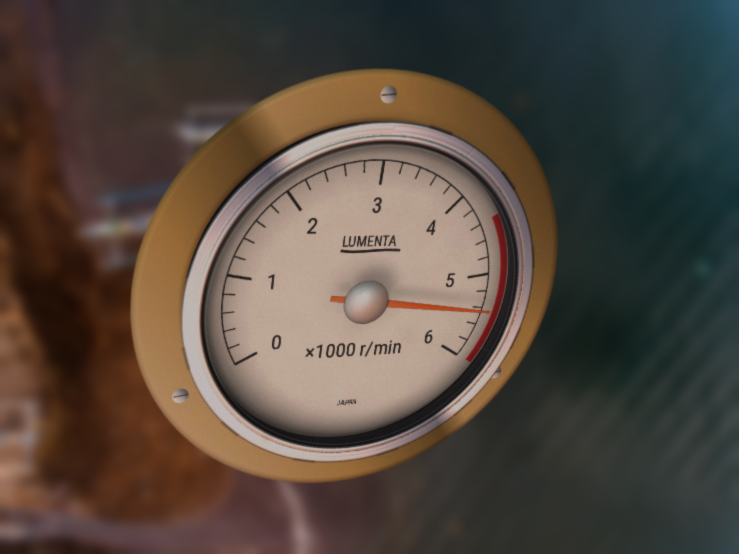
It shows 5400 rpm
